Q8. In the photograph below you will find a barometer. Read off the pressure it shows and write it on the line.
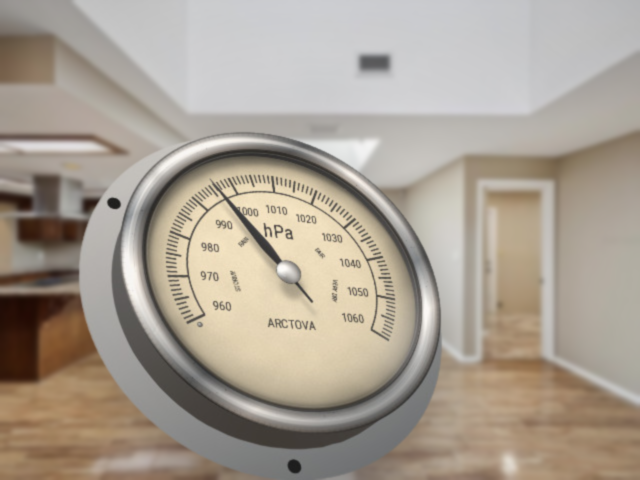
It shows 995 hPa
